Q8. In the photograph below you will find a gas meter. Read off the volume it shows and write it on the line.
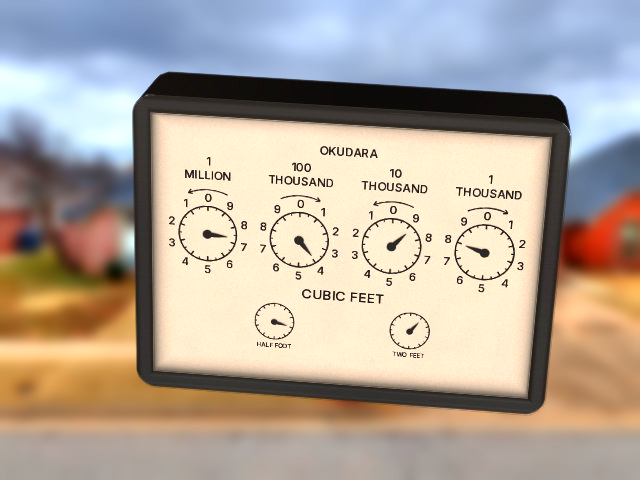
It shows 738800 ft³
